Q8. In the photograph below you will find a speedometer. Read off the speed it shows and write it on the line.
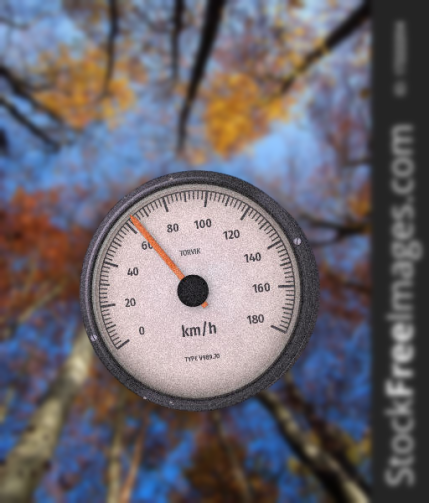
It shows 64 km/h
